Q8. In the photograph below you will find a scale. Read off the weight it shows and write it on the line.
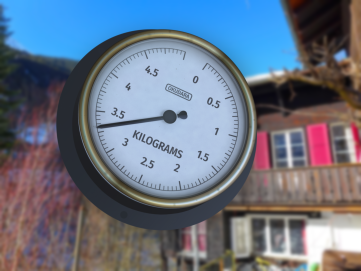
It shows 3.3 kg
